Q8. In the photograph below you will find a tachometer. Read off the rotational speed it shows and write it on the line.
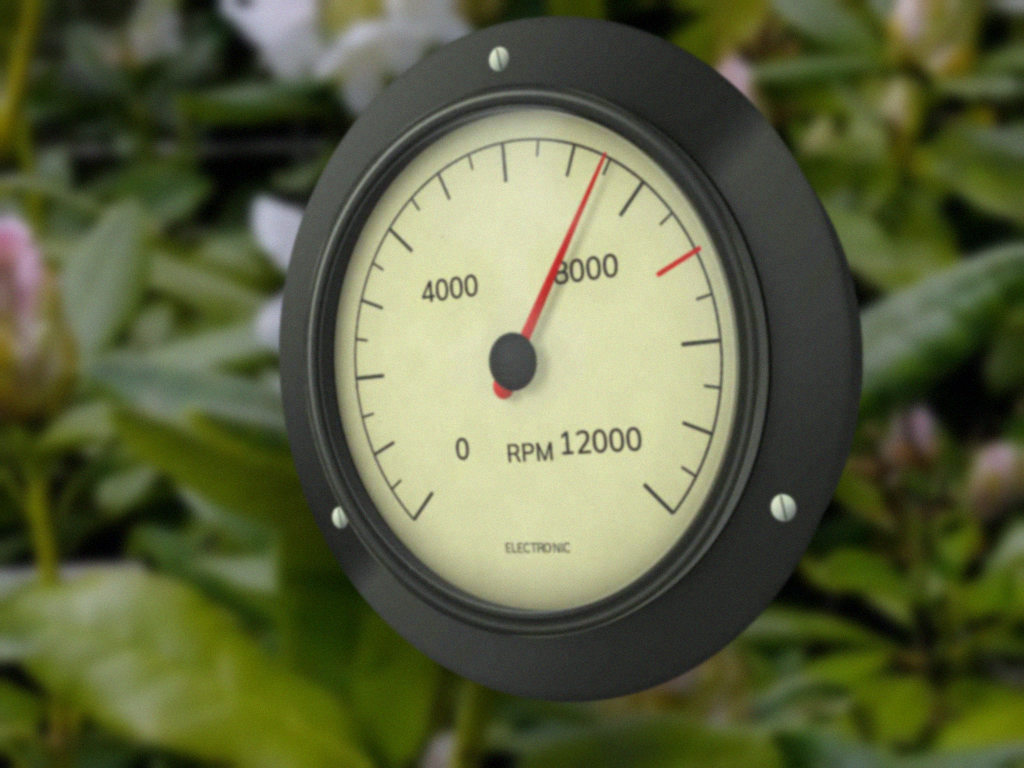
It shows 7500 rpm
